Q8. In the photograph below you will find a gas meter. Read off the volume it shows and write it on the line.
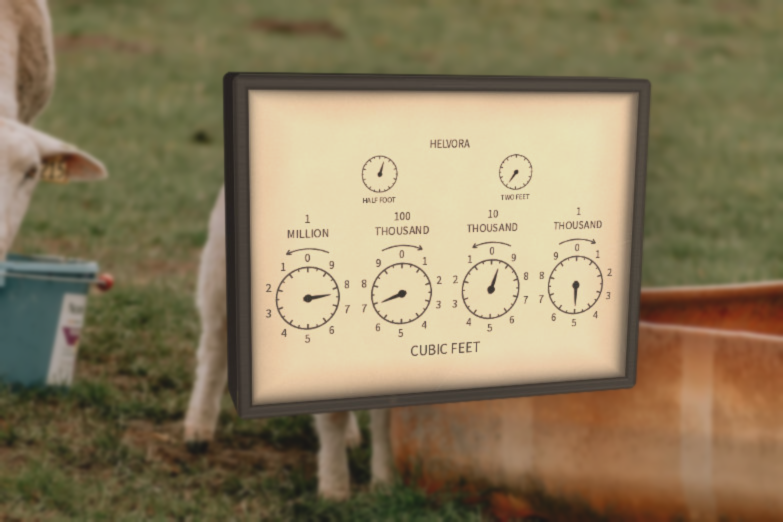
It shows 769500 ft³
